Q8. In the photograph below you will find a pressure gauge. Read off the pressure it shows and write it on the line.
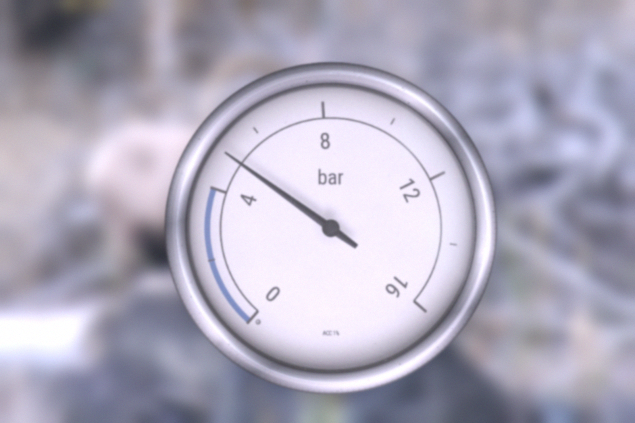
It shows 5 bar
